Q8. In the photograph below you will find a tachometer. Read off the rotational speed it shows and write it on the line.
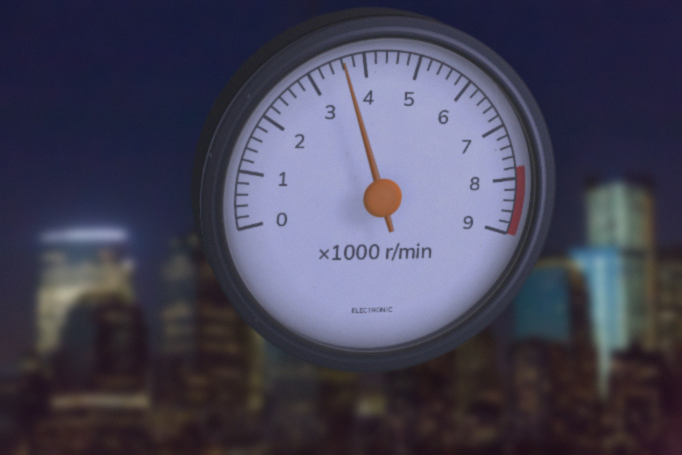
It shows 3600 rpm
